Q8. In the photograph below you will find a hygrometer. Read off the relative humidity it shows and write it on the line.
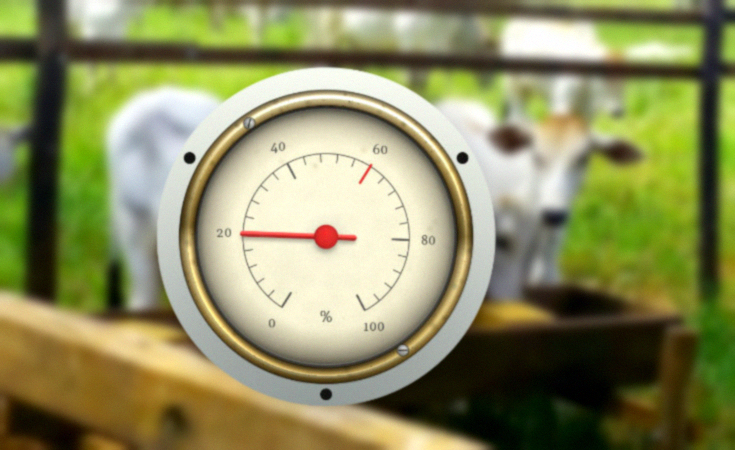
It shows 20 %
